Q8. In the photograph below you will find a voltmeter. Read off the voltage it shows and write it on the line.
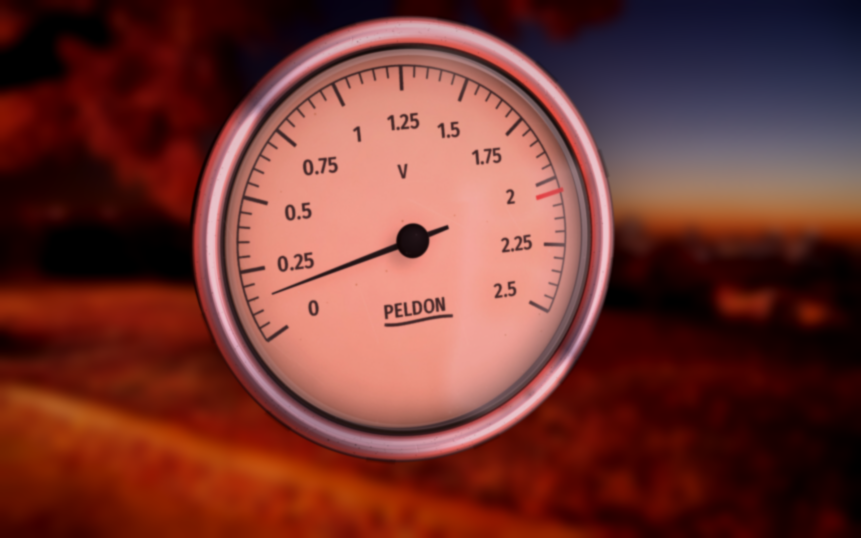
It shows 0.15 V
